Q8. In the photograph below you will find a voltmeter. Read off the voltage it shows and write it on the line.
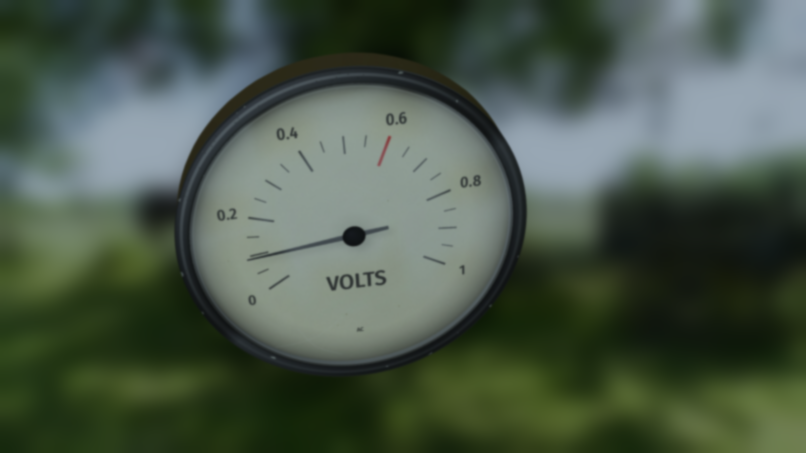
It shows 0.1 V
